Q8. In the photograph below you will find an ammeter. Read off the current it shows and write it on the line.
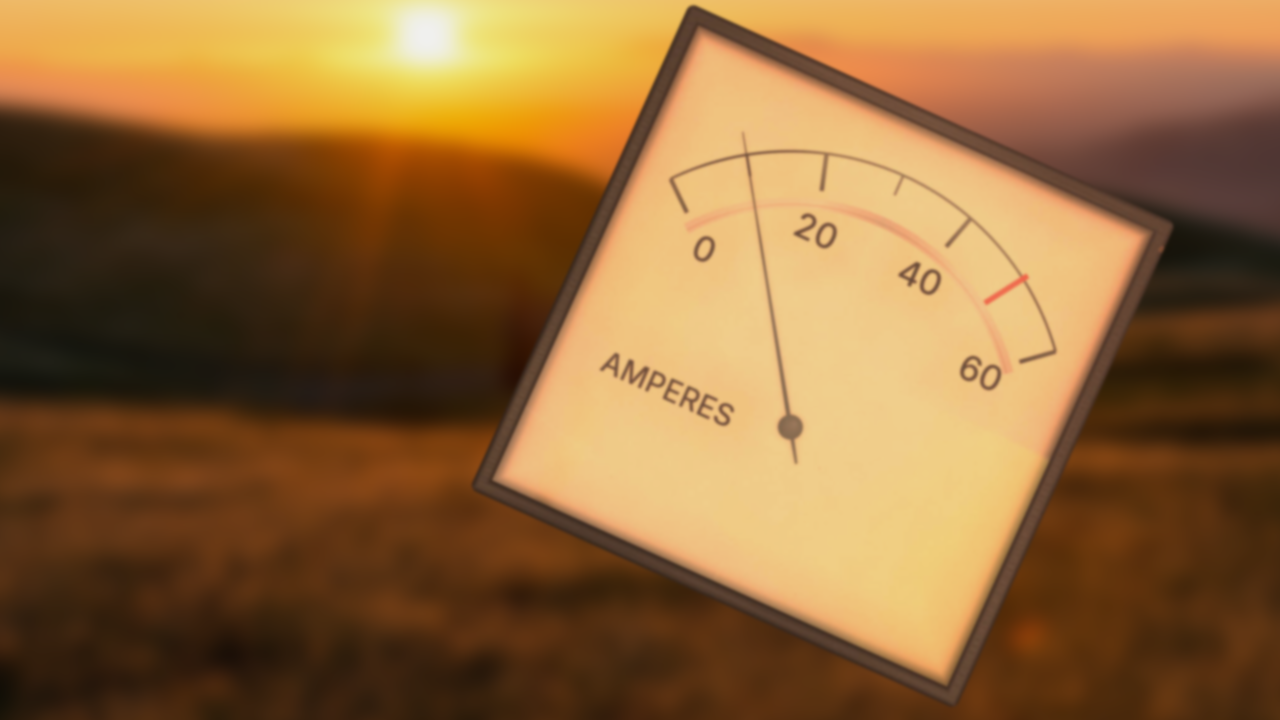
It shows 10 A
